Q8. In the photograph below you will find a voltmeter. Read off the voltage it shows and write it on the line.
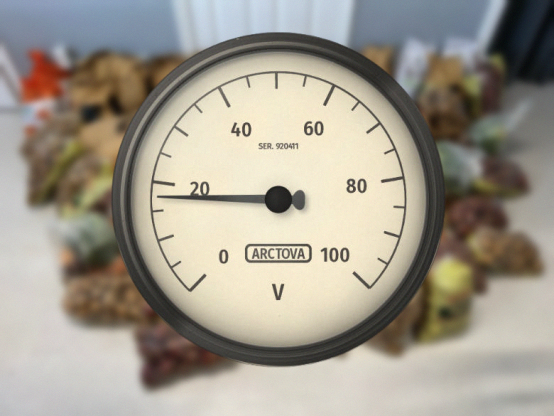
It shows 17.5 V
